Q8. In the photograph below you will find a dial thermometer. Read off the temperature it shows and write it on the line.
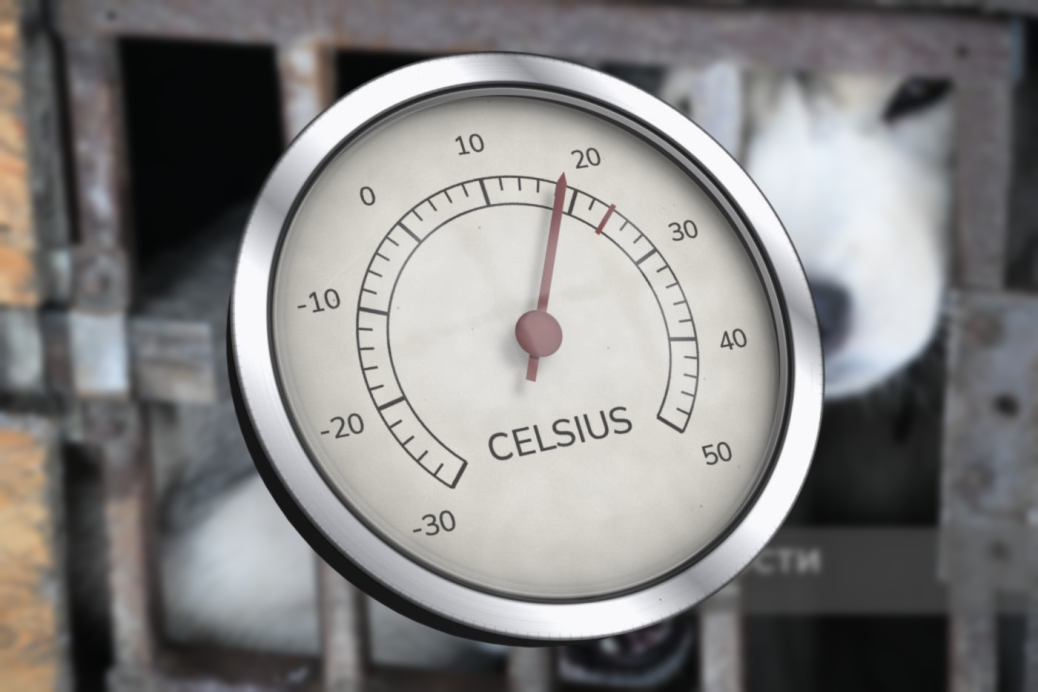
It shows 18 °C
